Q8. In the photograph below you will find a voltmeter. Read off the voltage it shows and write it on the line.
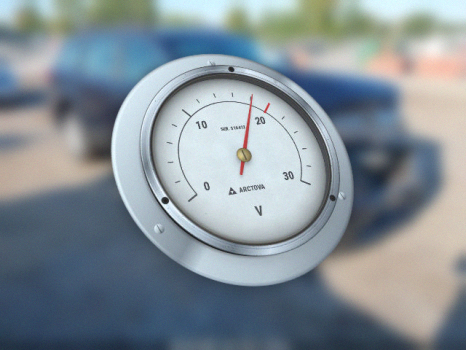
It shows 18 V
